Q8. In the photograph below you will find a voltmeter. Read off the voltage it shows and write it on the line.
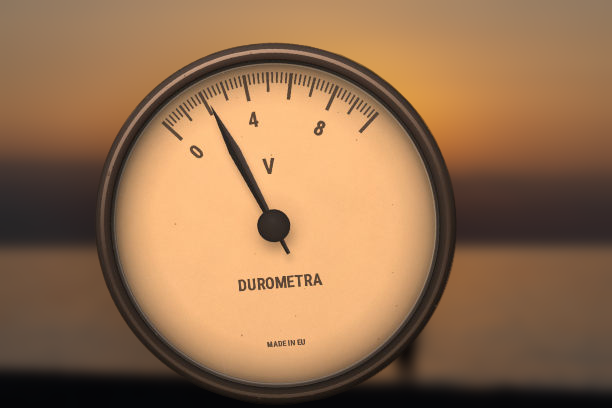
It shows 2.2 V
